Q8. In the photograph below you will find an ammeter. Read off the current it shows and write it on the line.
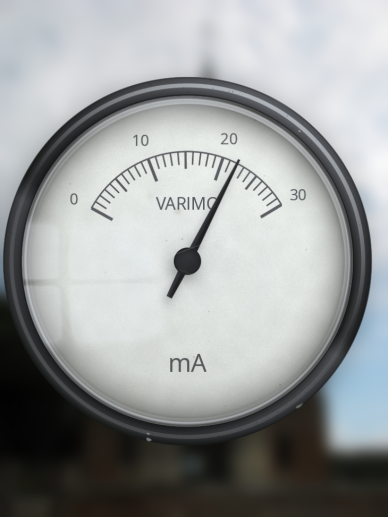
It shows 22 mA
